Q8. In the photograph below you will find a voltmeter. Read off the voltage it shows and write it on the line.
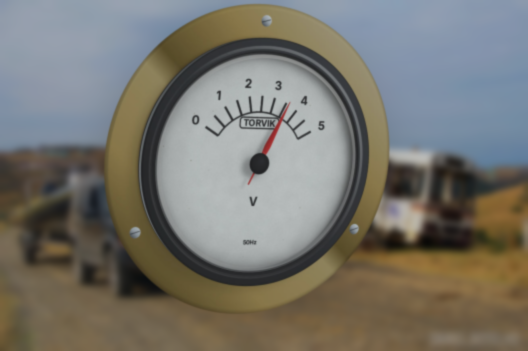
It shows 3.5 V
